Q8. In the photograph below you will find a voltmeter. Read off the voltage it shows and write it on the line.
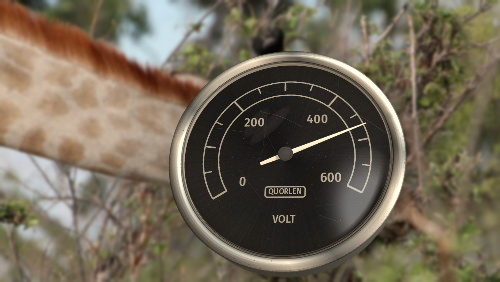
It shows 475 V
